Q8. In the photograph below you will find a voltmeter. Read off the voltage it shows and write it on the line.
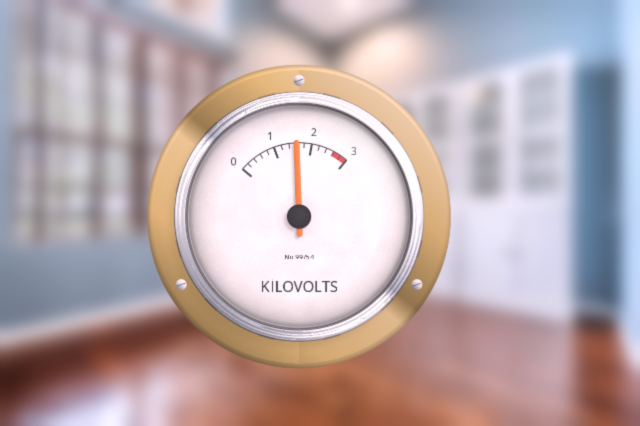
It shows 1.6 kV
